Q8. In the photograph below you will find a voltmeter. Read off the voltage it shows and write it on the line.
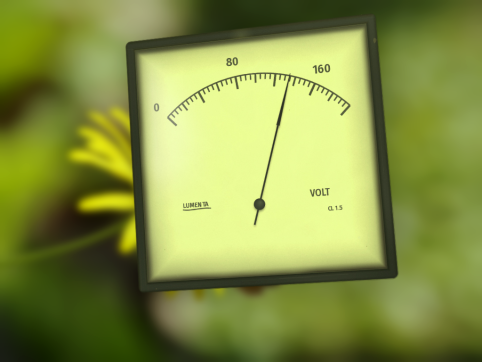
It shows 135 V
